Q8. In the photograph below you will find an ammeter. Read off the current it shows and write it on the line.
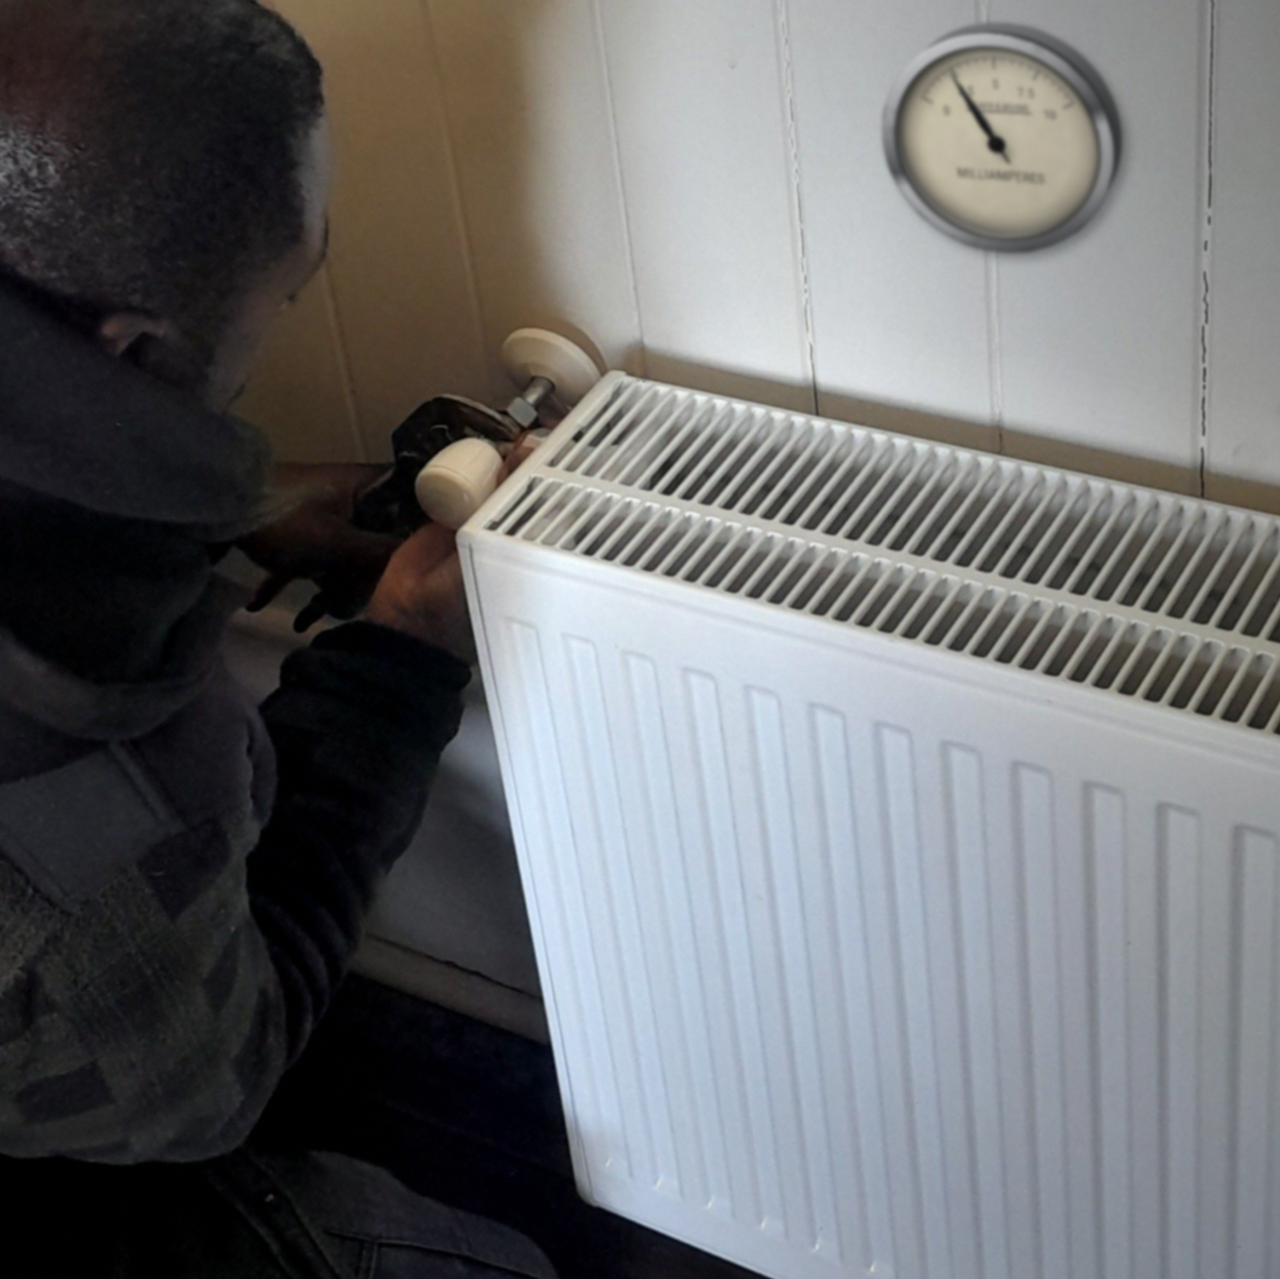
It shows 2.5 mA
